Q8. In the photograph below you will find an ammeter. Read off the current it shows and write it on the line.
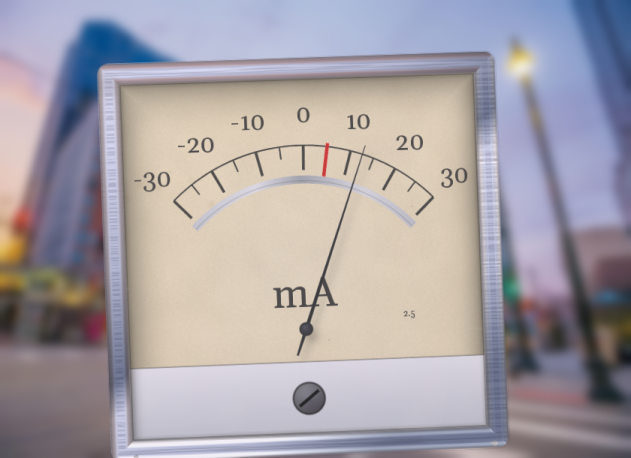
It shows 12.5 mA
